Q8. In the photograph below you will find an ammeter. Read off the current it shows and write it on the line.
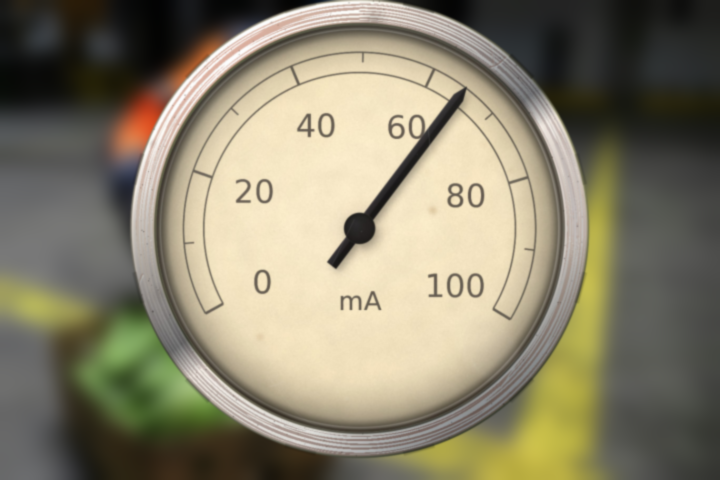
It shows 65 mA
